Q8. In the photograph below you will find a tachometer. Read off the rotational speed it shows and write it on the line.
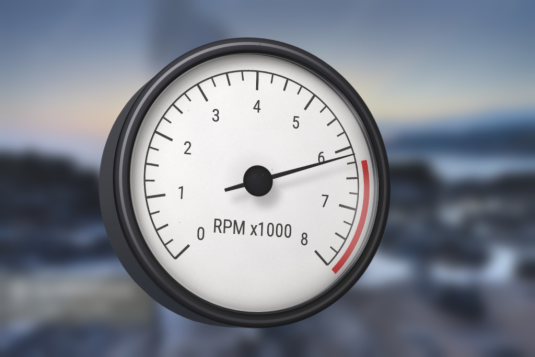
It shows 6125 rpm
